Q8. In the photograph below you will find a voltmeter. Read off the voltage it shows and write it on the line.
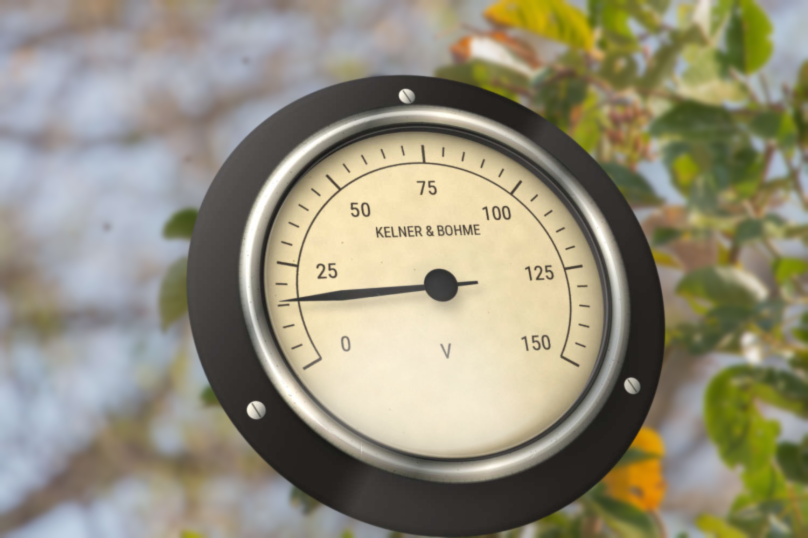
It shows 15 V
